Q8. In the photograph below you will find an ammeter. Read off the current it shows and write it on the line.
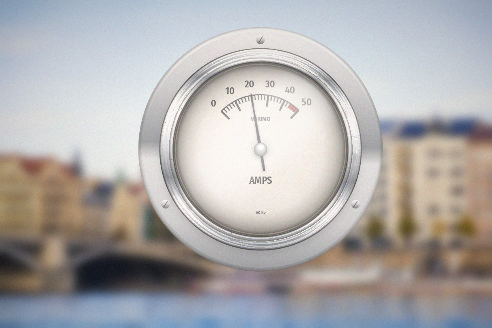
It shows 20 A
